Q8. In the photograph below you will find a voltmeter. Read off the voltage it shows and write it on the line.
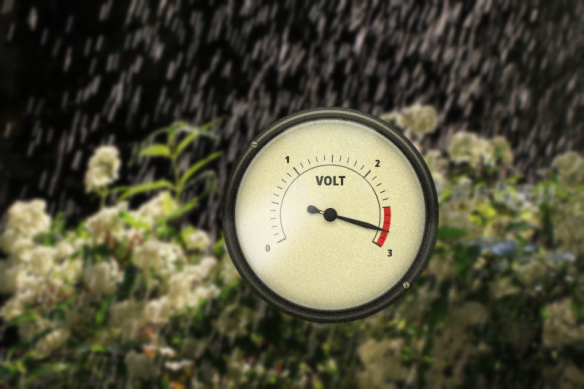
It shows 2.8 V
